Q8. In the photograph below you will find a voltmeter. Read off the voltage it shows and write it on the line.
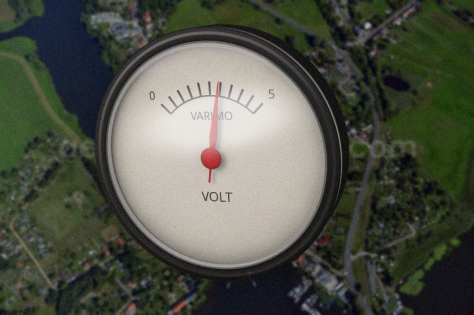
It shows 3 V
